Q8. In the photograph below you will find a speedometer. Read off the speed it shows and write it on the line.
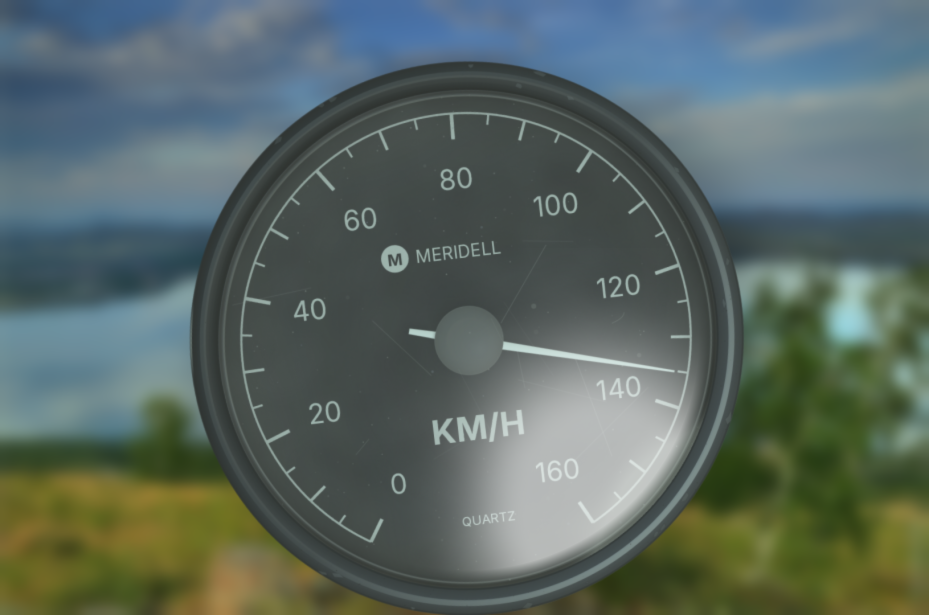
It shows 135 km/h
